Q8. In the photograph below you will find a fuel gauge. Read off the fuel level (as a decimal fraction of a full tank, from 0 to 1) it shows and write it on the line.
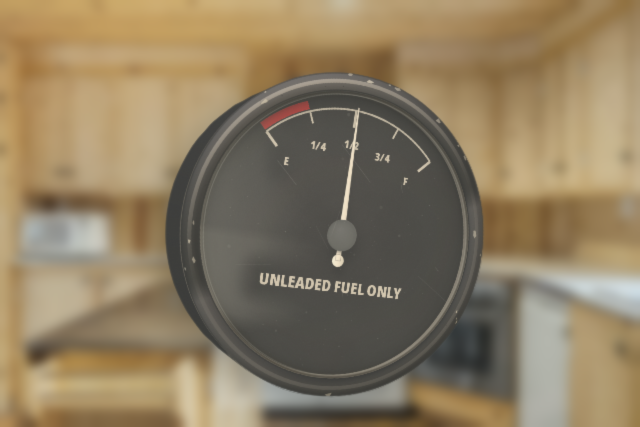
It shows 0.5
